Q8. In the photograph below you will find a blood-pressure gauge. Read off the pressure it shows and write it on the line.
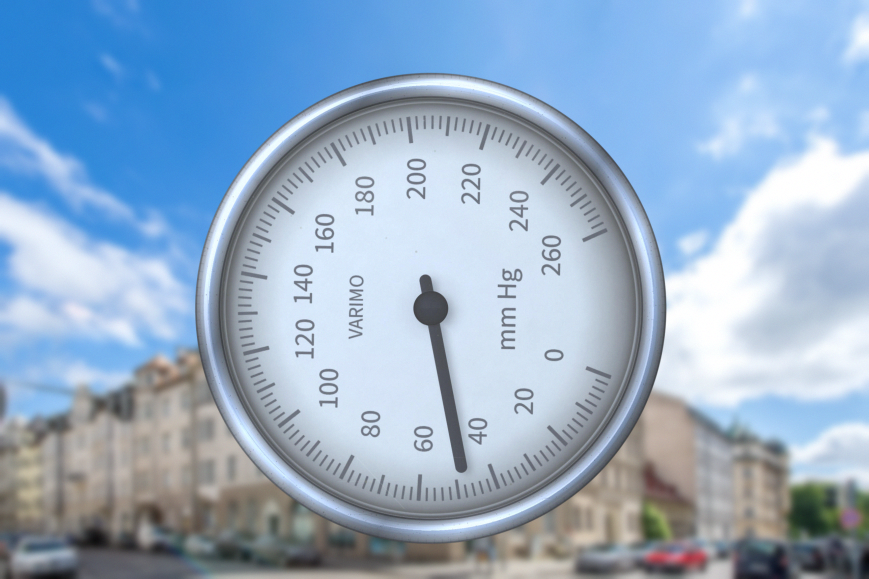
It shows 48 mmHg
